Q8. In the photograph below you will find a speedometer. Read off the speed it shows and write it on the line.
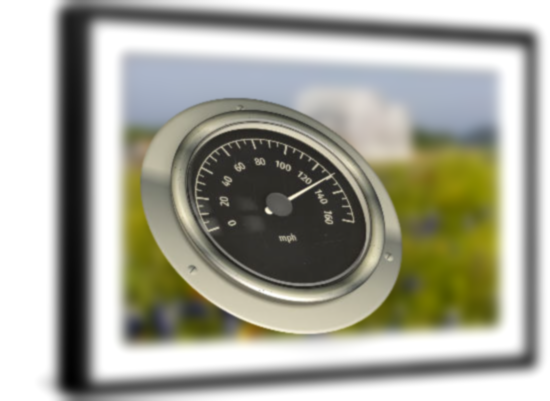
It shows 130 mph
